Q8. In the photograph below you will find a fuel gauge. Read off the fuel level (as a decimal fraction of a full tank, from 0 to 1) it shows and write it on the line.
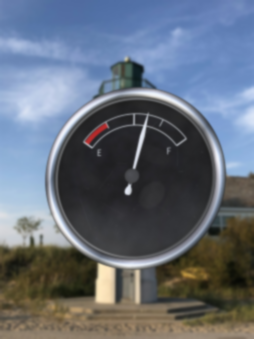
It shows 0.625
